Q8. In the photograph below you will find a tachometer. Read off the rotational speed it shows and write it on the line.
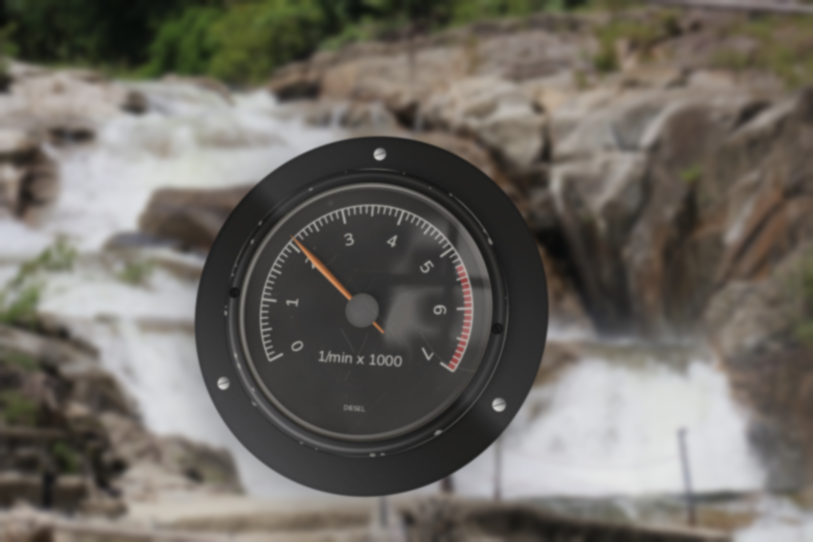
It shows 2100 rpm
